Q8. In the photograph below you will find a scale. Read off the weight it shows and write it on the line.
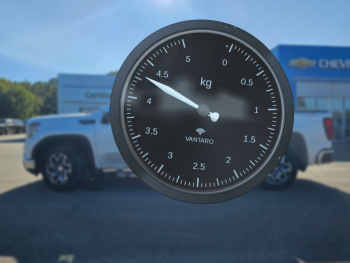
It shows 4.3 kg
